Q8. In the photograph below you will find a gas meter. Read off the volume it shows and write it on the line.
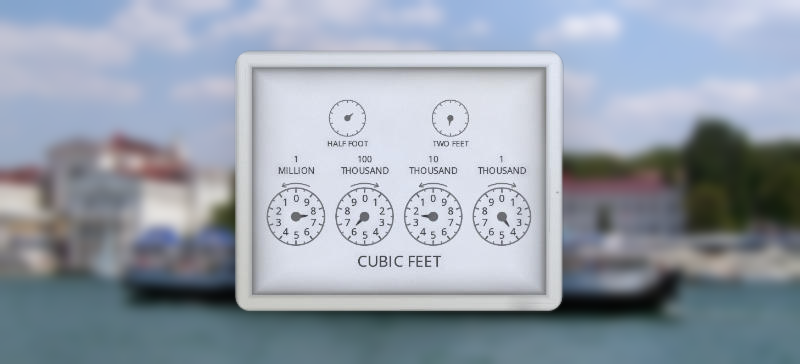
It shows 762400 ft³
